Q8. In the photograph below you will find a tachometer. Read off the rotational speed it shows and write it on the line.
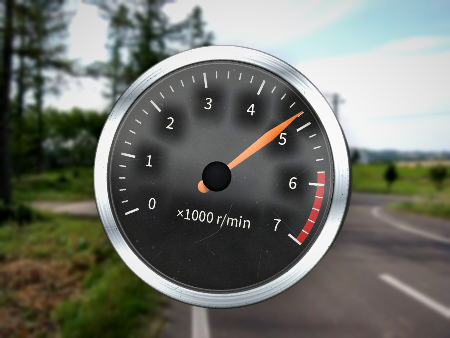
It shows 4800 rpm
